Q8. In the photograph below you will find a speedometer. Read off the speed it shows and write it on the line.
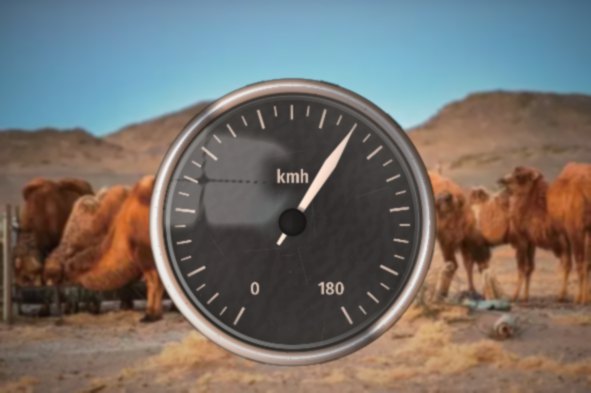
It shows 110 km/h
